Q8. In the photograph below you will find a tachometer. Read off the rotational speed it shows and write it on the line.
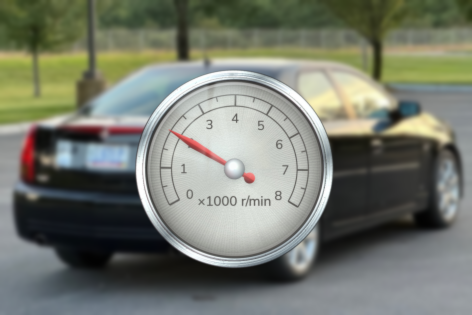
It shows 2000 rpm
